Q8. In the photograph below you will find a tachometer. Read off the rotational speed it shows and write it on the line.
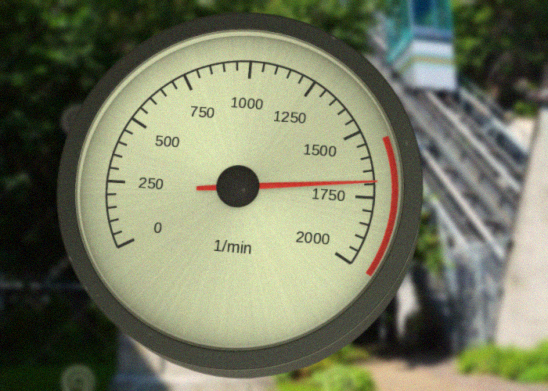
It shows 1700 rpm
